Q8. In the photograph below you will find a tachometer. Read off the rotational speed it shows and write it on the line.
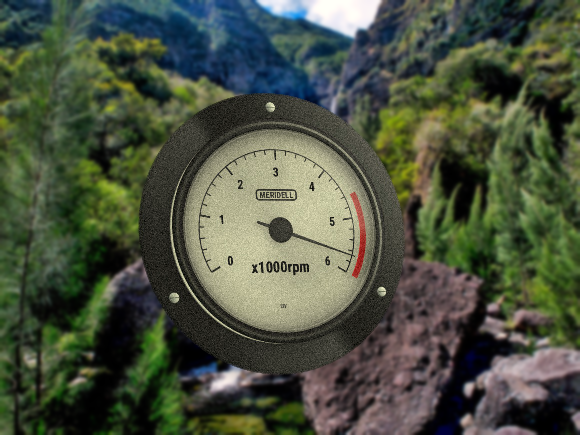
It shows 5700 rpm
